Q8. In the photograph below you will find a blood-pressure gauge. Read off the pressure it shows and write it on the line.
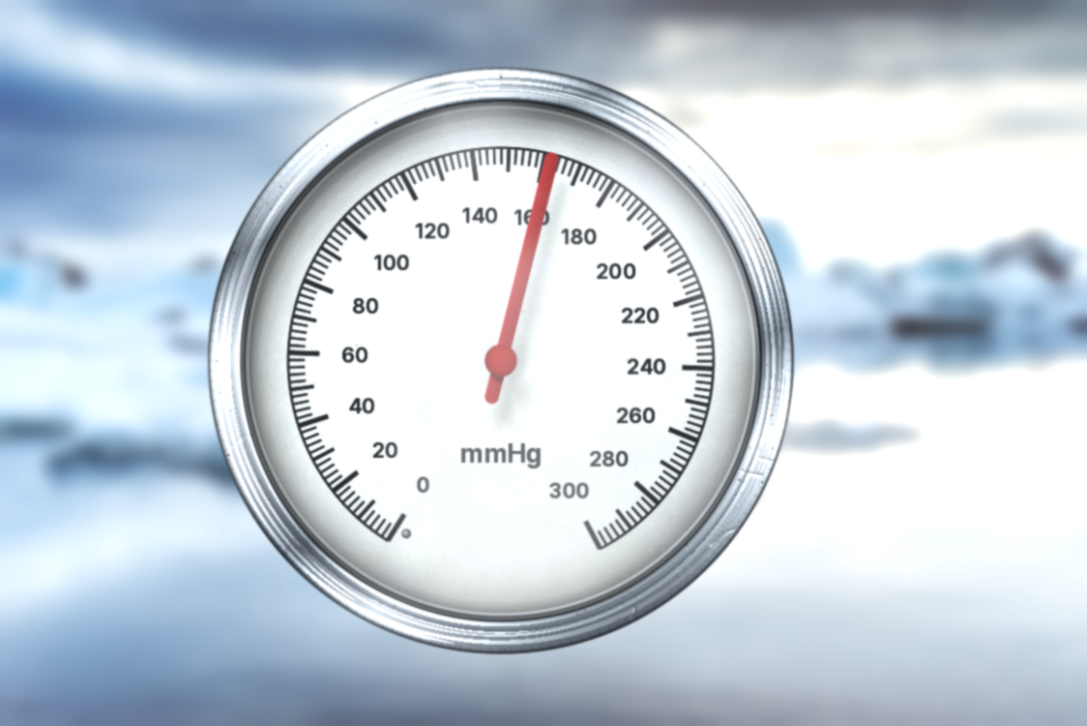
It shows 162 mmHg
